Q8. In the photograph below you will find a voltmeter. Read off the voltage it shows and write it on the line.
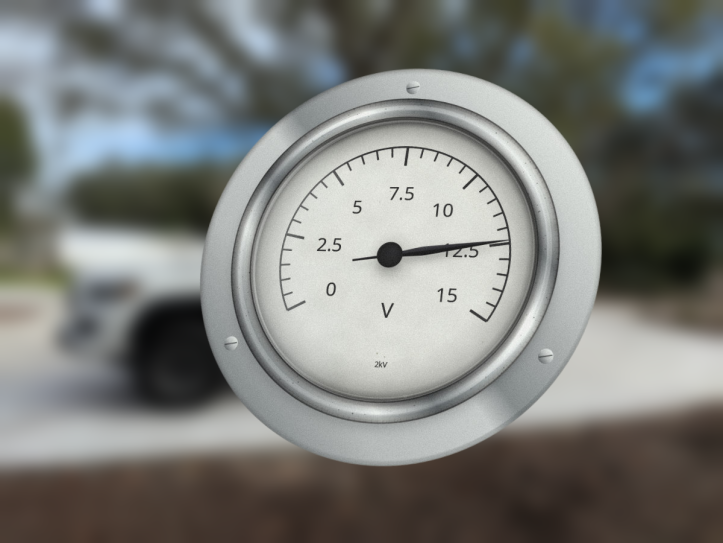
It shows 12.5 V
